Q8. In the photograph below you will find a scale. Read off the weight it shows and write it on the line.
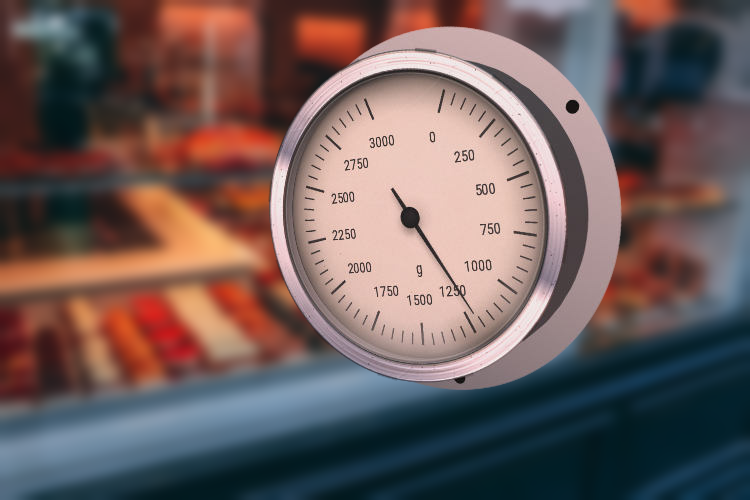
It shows 1200 g
